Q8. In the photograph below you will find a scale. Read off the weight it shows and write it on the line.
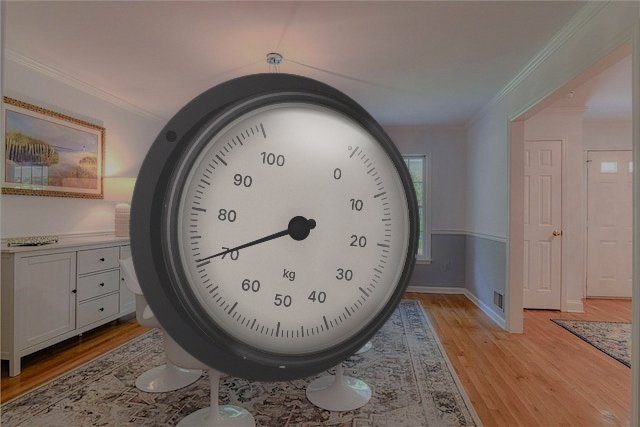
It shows 71 kg
